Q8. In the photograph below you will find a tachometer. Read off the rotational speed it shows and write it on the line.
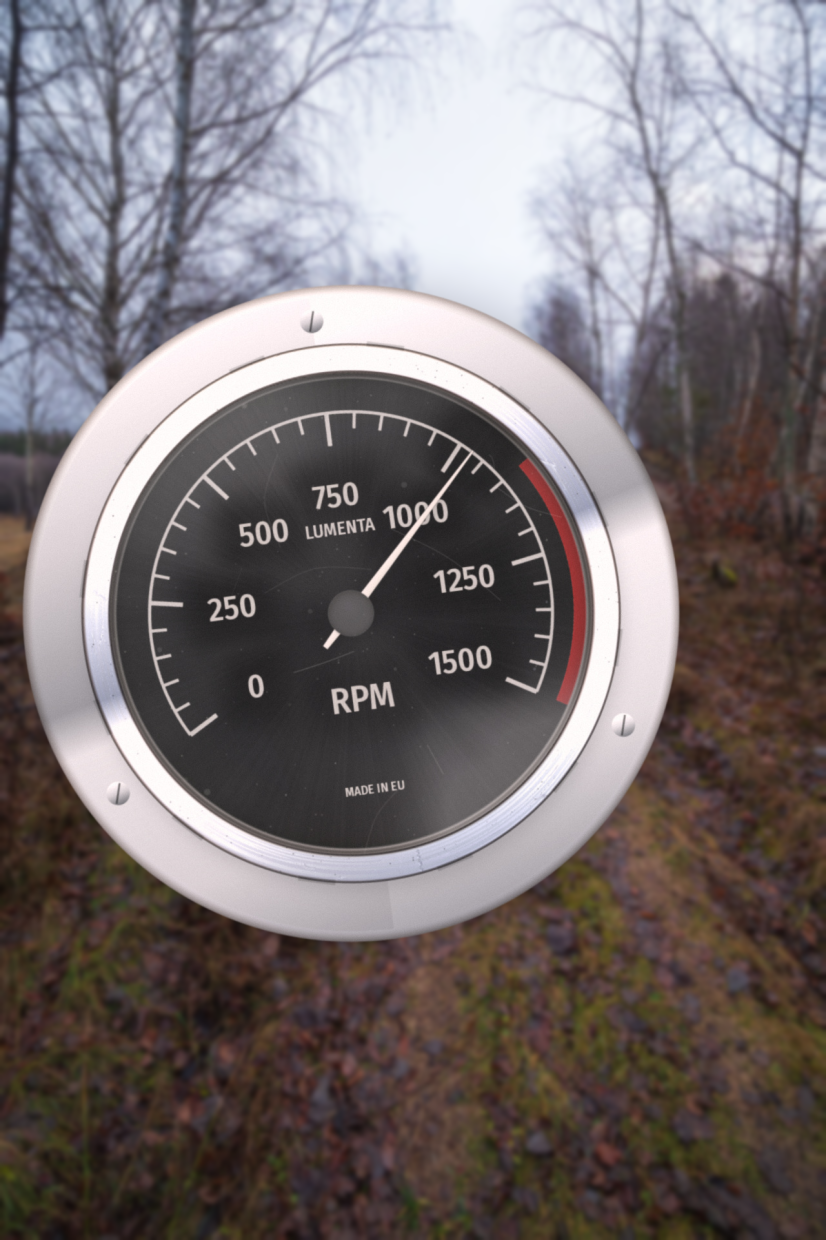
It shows 1025 rpm
